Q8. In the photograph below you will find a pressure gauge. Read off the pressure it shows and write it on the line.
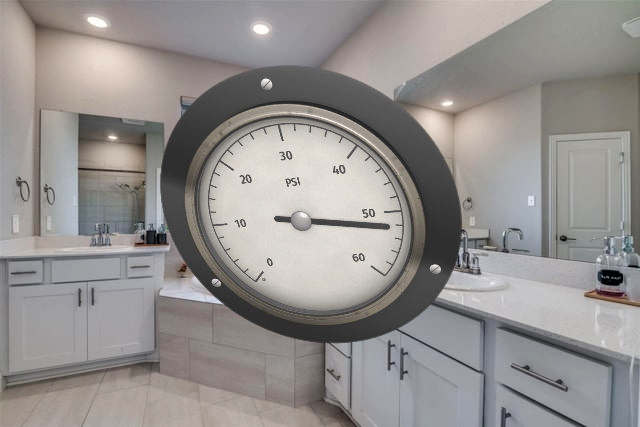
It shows 52 psi
